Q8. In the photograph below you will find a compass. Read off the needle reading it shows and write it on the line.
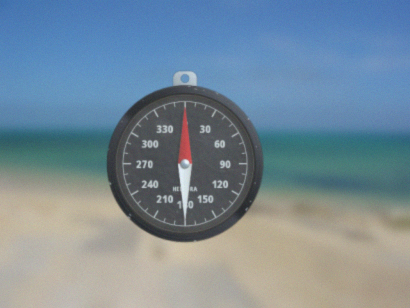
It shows 0 °
